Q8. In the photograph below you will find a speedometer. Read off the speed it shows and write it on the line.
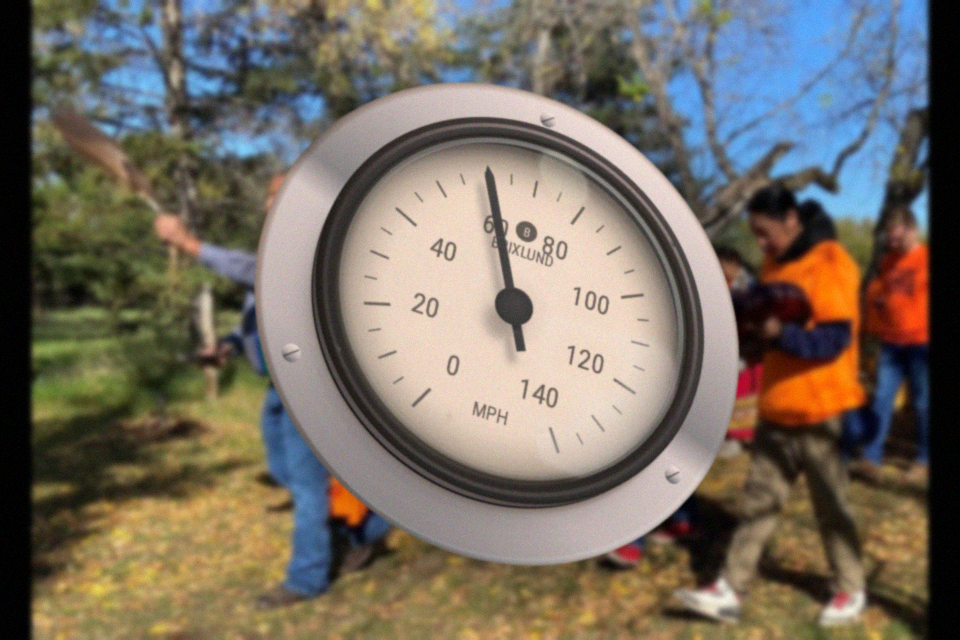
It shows 60 mph
